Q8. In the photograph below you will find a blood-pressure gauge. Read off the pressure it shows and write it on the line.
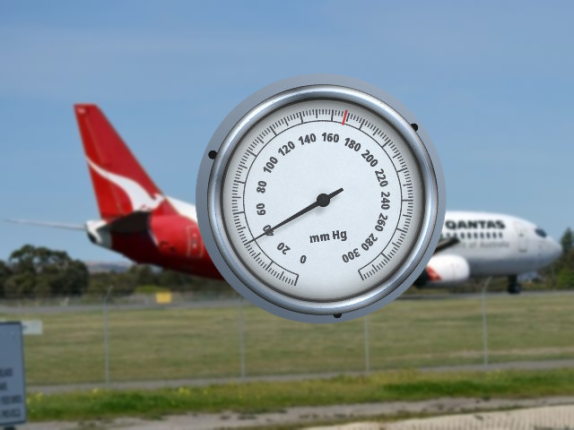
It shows 40 mmHg
